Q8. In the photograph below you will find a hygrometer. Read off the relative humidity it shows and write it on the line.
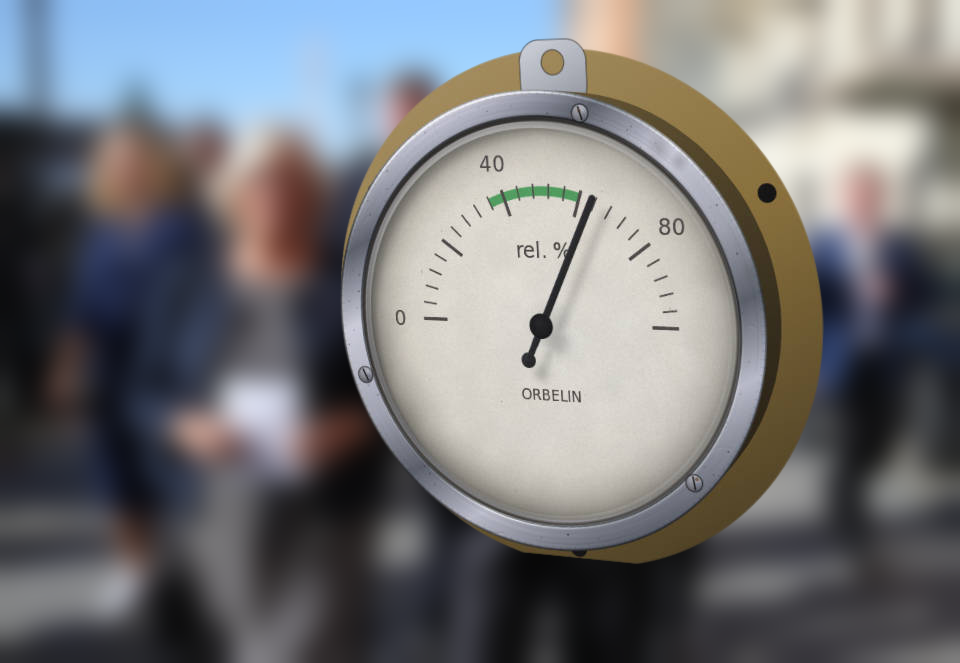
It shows 64 %
